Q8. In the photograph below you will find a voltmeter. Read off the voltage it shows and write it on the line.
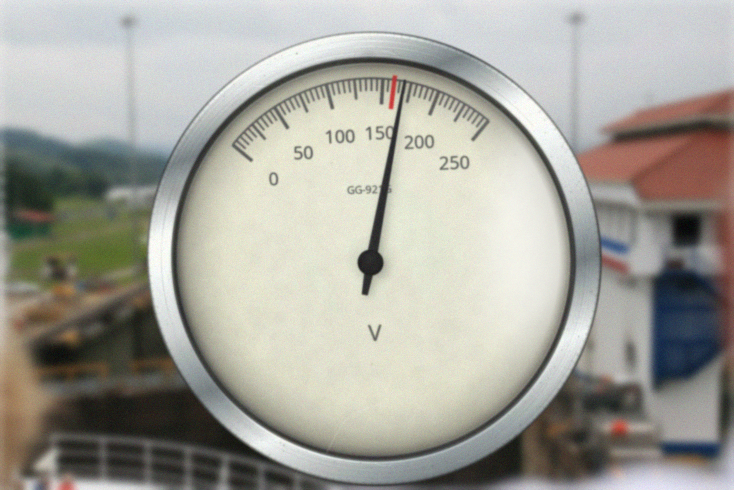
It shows 170 V
